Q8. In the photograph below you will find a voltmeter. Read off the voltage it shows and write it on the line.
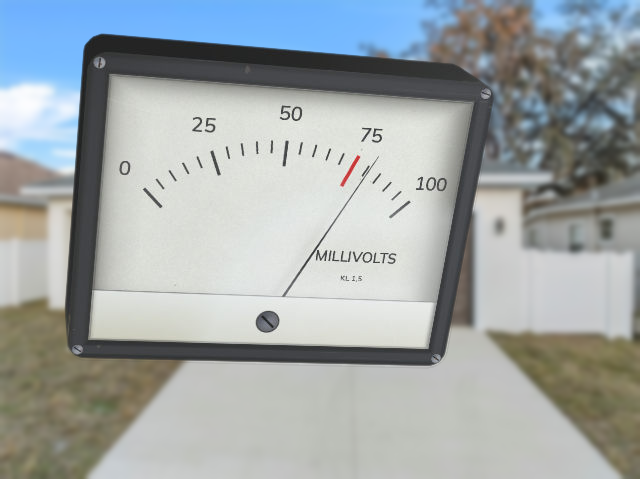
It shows 80 mV
